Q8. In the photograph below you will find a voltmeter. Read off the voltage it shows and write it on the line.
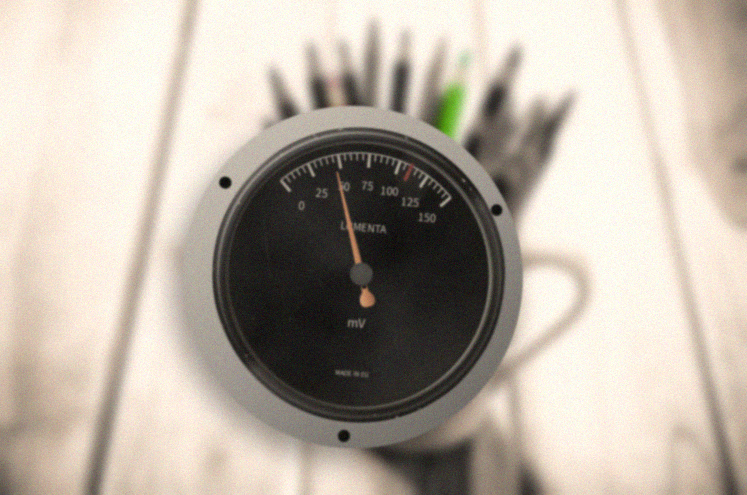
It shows 45 mV
